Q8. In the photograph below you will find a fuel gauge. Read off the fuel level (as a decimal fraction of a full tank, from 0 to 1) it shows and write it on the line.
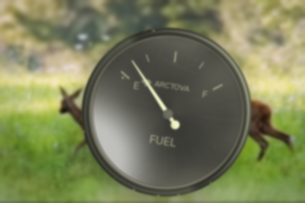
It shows 0.125
